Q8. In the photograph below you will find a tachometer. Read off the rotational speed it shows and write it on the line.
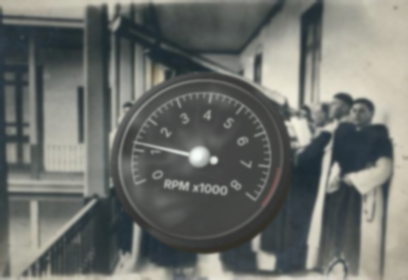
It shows 1200 rpm
